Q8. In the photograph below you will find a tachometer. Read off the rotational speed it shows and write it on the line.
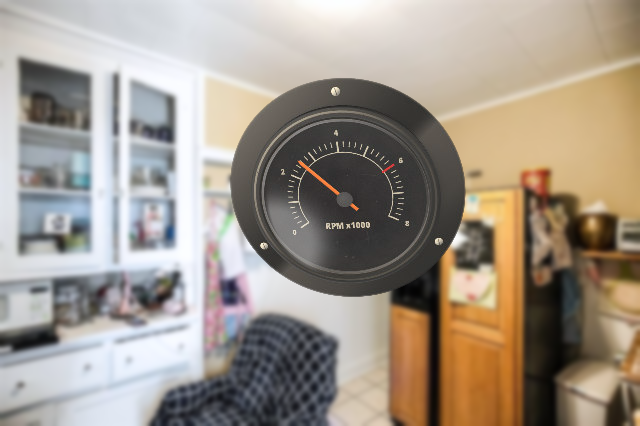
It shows 2600 rpm
